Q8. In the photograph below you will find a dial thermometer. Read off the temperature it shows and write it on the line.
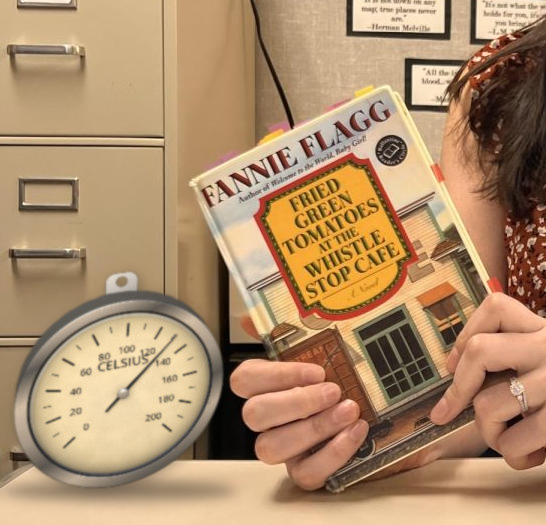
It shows 130 °C
